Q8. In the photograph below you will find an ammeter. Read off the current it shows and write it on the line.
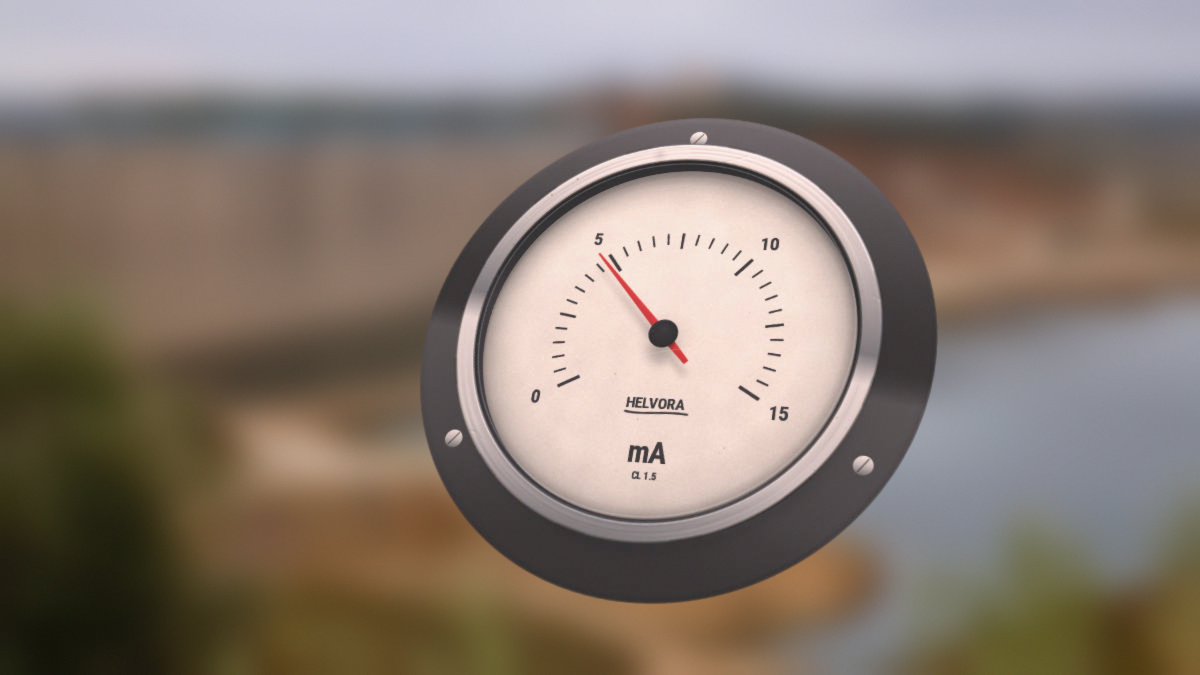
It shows 4.75 mA
